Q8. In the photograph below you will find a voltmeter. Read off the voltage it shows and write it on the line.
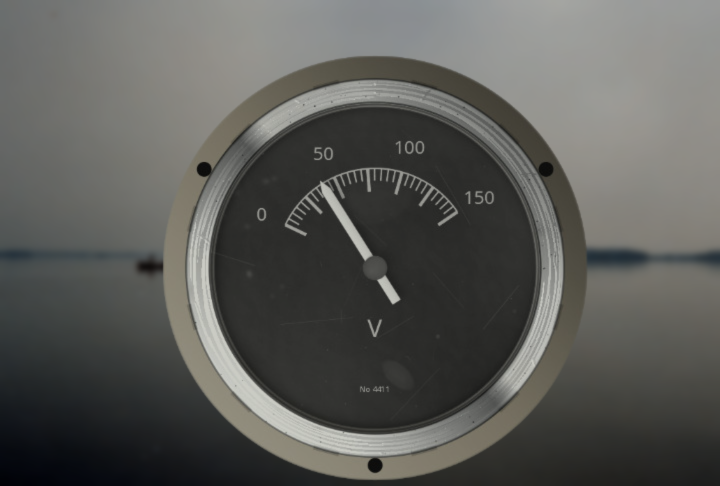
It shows 40 V
